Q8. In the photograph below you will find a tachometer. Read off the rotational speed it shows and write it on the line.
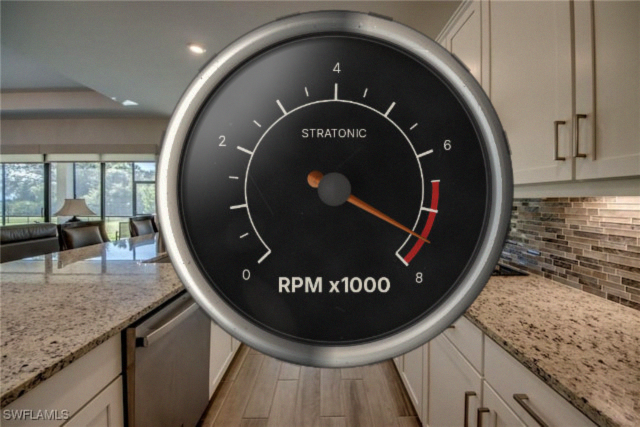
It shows 7500 rpm
